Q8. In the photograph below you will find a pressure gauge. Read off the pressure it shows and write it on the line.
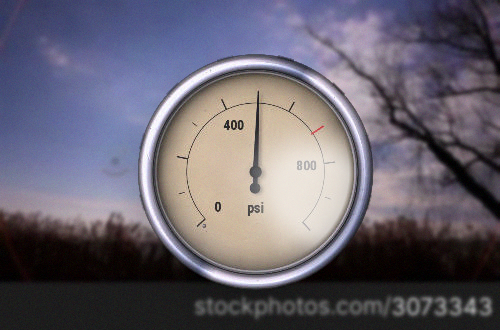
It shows 500 psi
